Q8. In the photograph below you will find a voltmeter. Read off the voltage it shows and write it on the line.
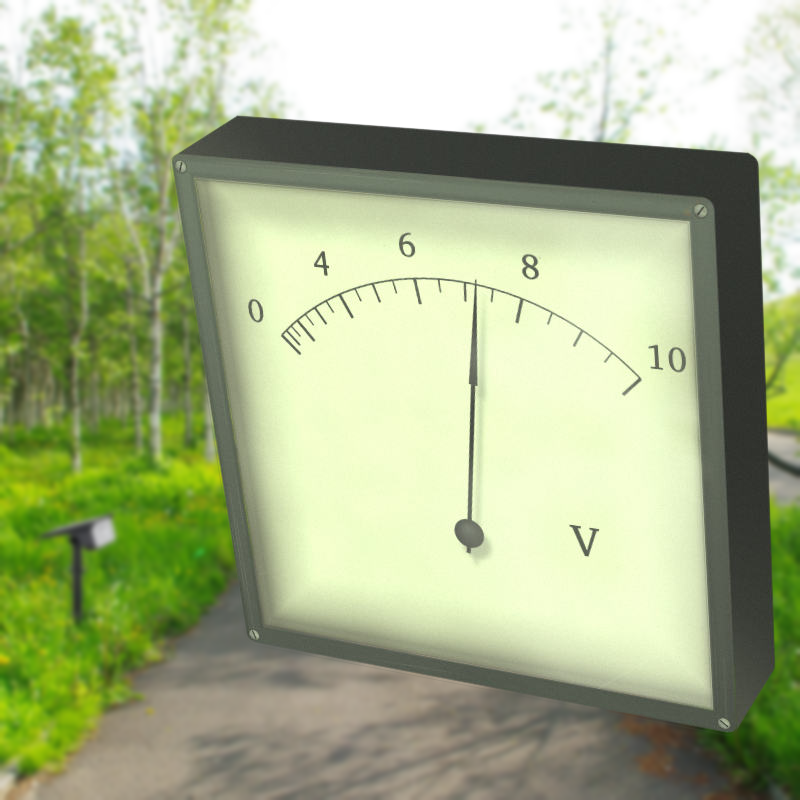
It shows 7.25 V
